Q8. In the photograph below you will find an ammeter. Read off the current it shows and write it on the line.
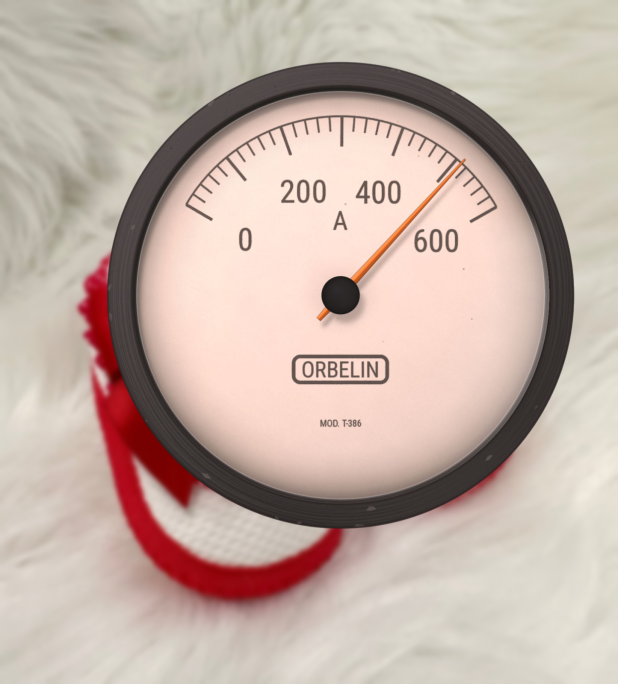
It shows 510 A
